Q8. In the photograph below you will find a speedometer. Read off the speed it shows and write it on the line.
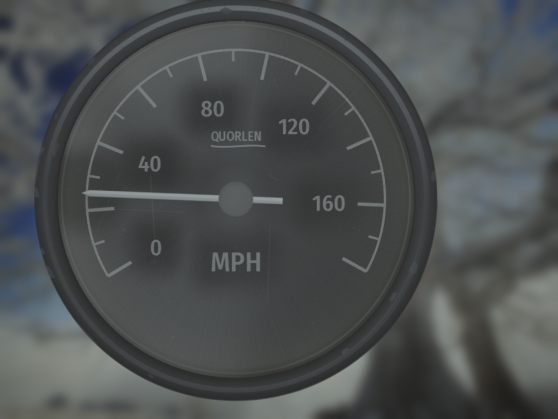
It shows 25 mph
